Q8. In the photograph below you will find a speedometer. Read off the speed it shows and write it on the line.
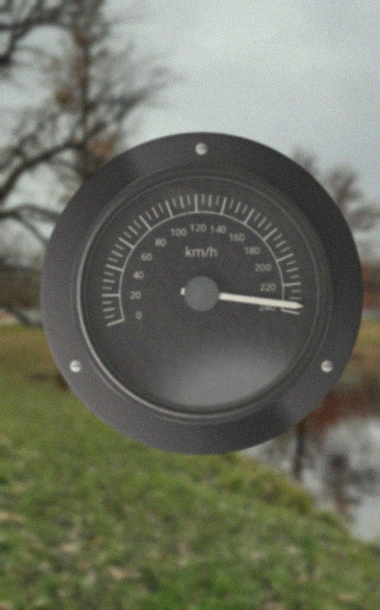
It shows 235 km/h
